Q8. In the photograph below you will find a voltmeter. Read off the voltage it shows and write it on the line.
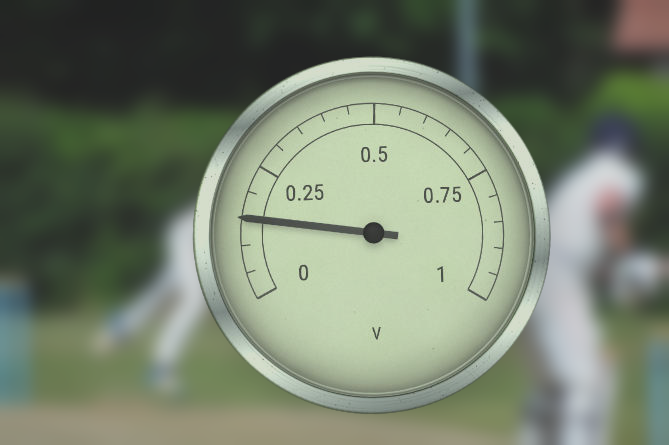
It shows 0.15 V
